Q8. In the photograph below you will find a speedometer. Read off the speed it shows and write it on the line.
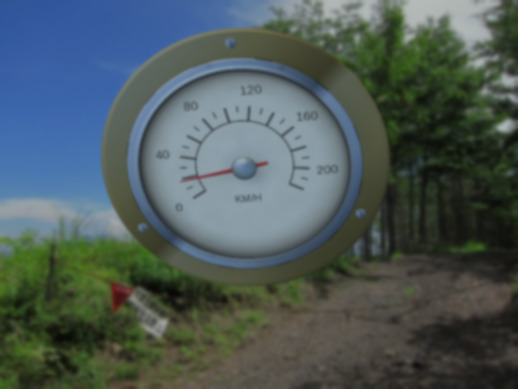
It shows 20 km/h
